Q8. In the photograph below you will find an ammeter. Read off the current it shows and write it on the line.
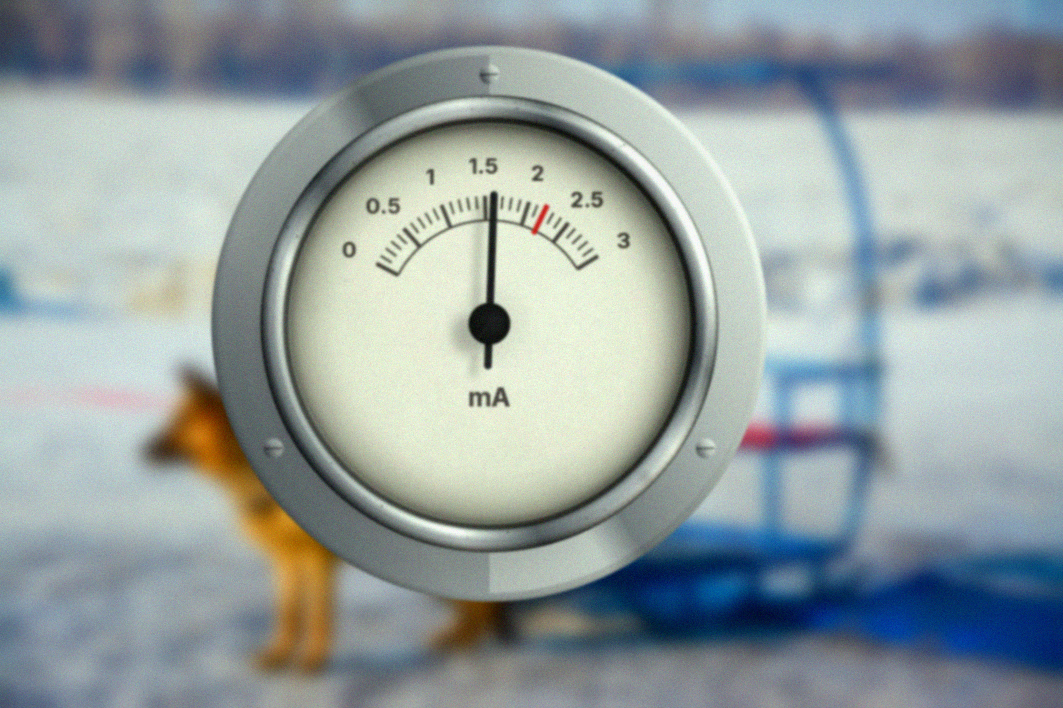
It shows 1.6 mA
